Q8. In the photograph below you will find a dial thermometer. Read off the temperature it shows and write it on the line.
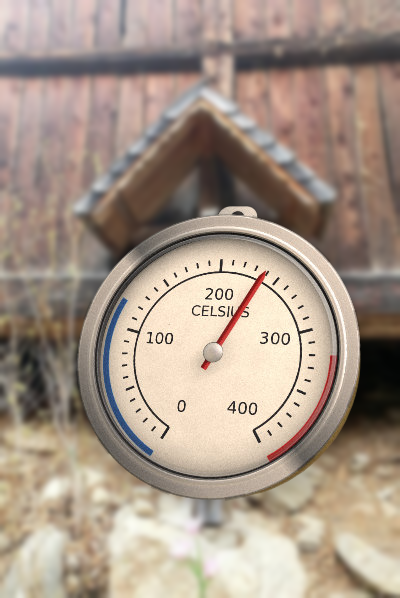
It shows 240 °C
